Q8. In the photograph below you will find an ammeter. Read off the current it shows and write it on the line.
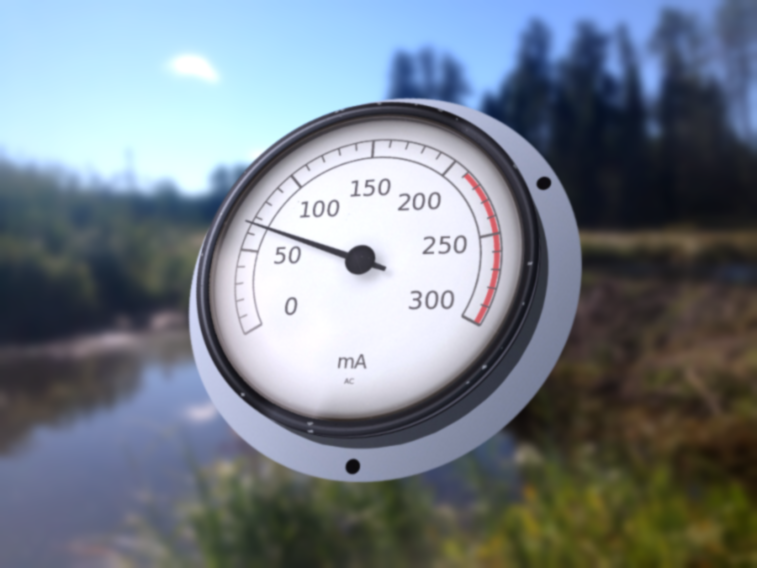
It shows 65 mA
